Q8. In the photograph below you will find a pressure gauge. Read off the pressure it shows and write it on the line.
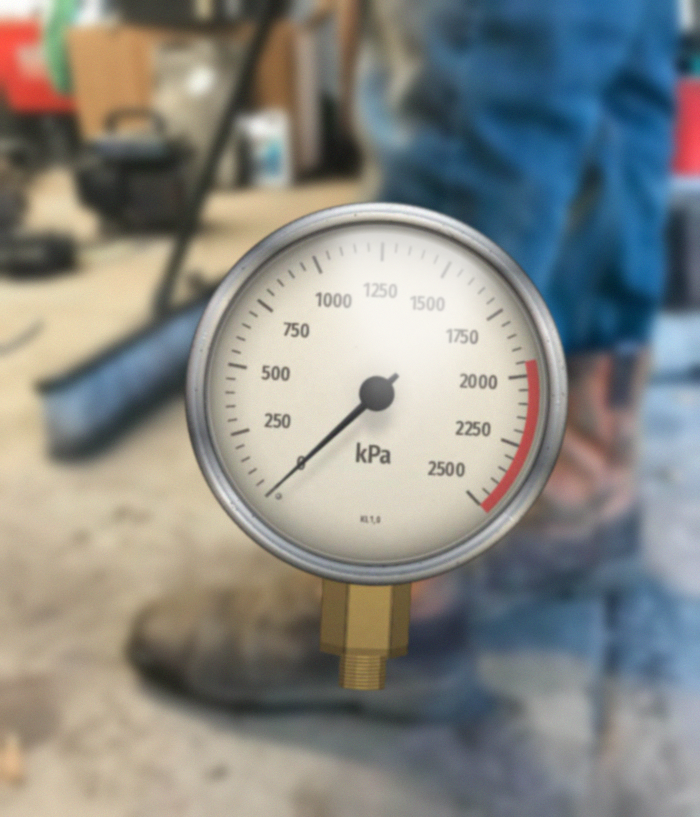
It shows 0 kPa
